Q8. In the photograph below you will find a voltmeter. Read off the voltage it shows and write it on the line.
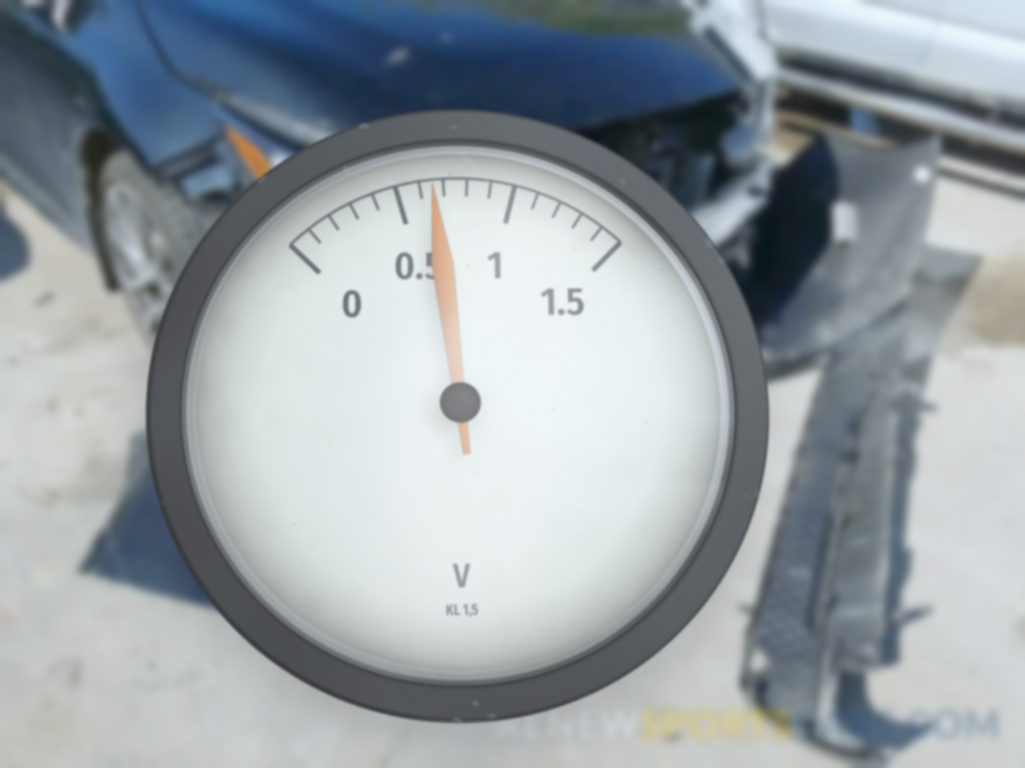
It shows 0.65 V
